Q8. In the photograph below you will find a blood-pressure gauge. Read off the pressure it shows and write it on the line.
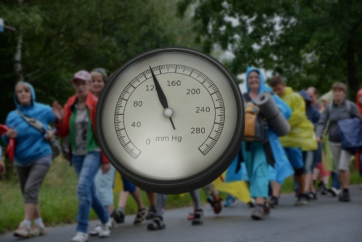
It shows 130 mmHg
